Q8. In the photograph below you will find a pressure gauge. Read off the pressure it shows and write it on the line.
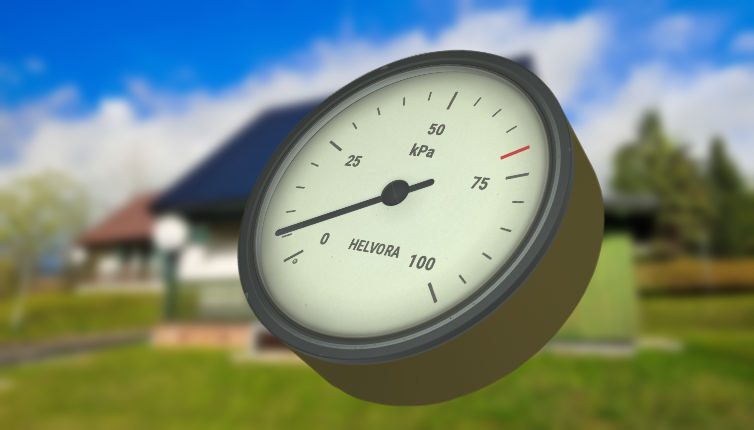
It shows 5 kPa
